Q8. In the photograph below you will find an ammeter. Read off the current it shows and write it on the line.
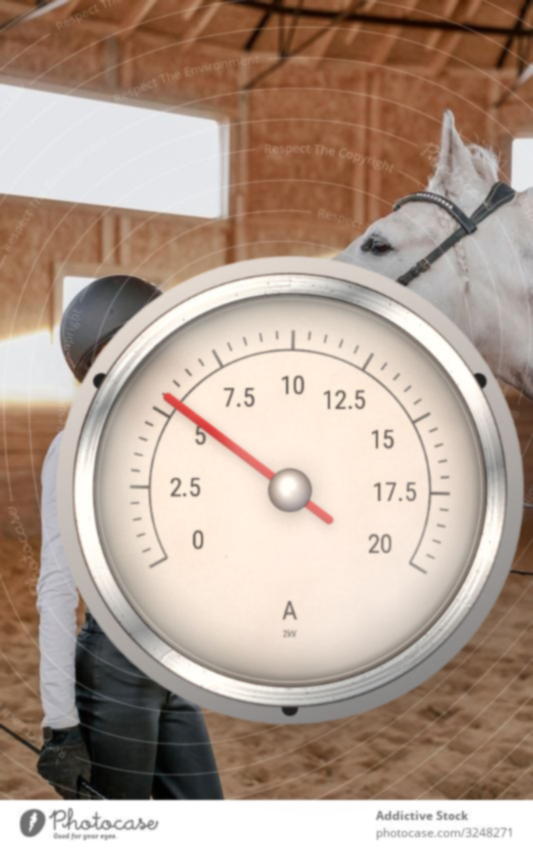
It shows 5.5 A
